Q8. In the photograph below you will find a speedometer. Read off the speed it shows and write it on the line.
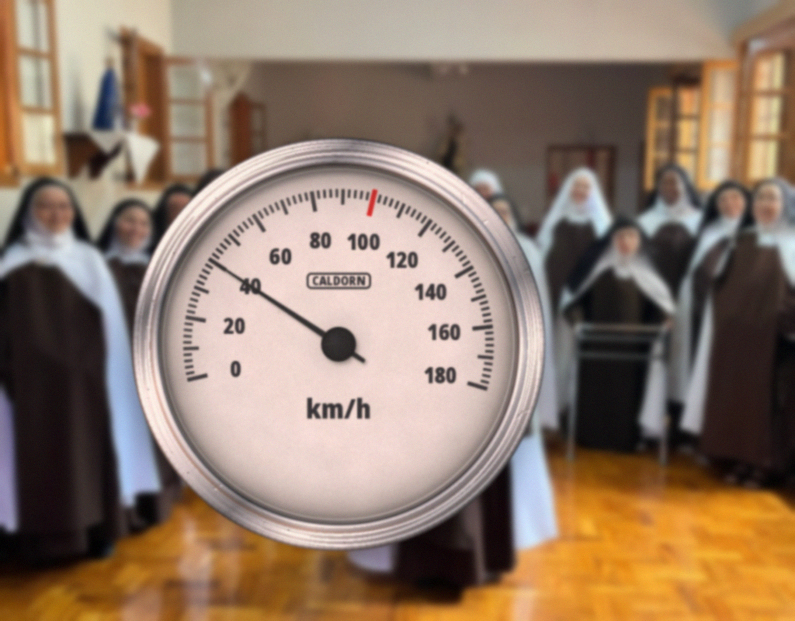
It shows 40 km/h
